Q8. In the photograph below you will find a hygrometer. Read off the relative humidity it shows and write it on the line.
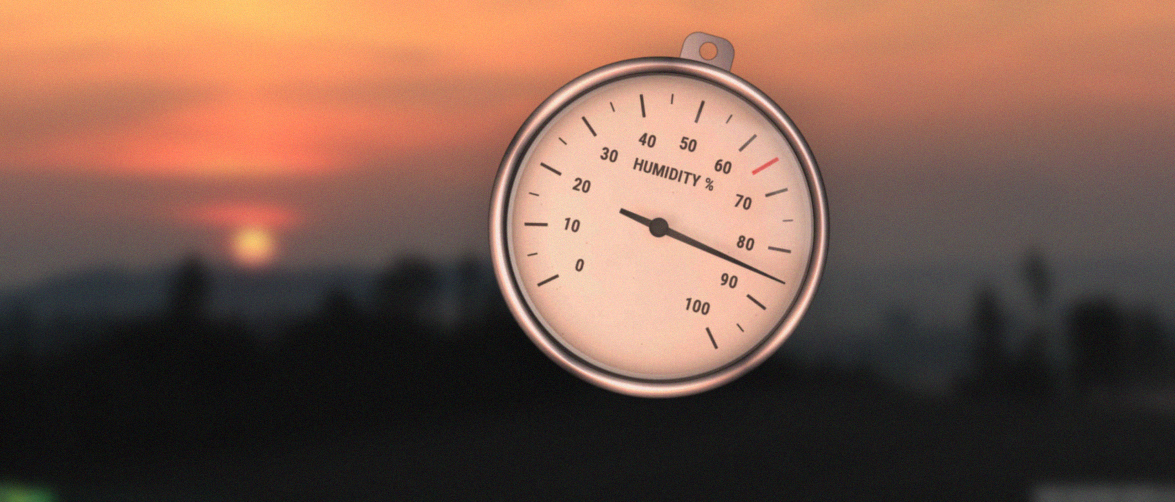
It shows 85 %
